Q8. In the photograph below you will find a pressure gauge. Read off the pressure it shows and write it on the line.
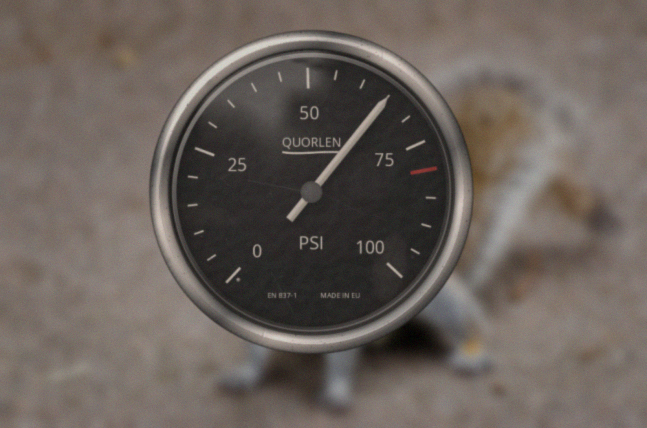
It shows 65 psi
